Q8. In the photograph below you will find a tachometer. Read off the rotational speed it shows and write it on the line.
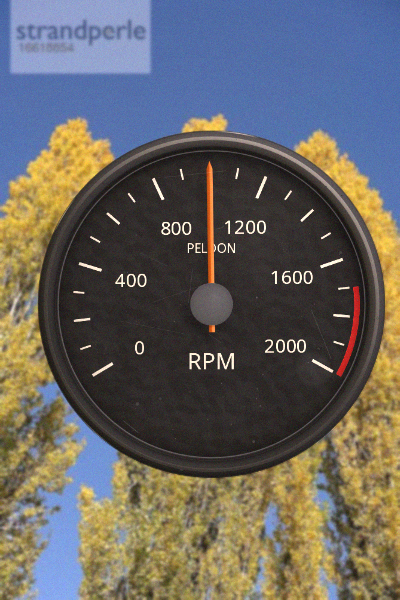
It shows 1000 rpm
